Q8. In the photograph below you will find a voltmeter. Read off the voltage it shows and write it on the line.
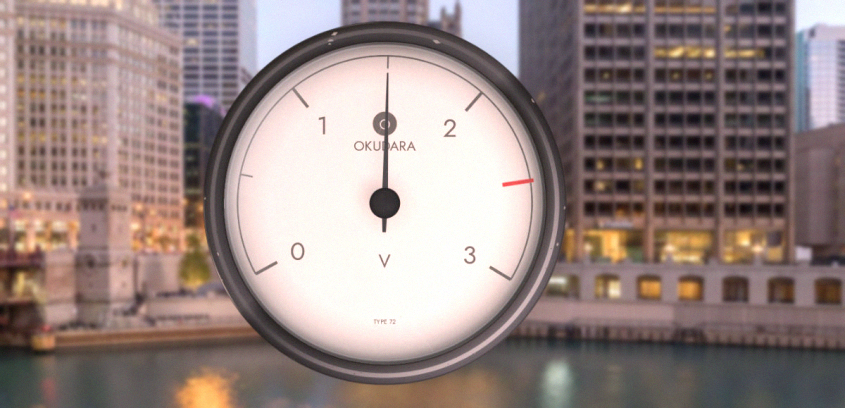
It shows 1.5 V
